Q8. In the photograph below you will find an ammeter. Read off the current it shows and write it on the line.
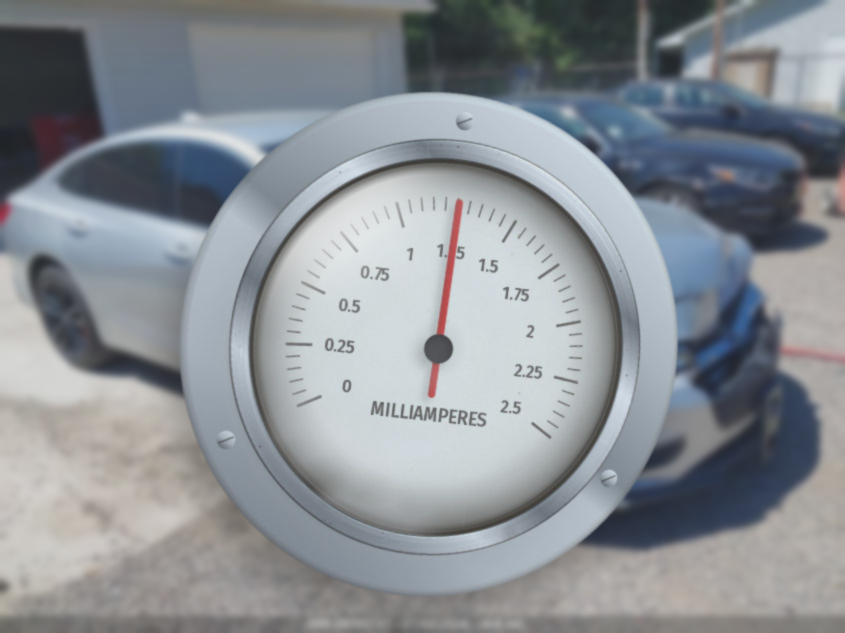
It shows 1.25 mA
